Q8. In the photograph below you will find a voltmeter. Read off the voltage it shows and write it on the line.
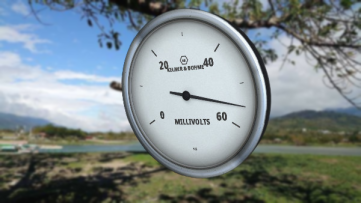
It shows 55 mV
